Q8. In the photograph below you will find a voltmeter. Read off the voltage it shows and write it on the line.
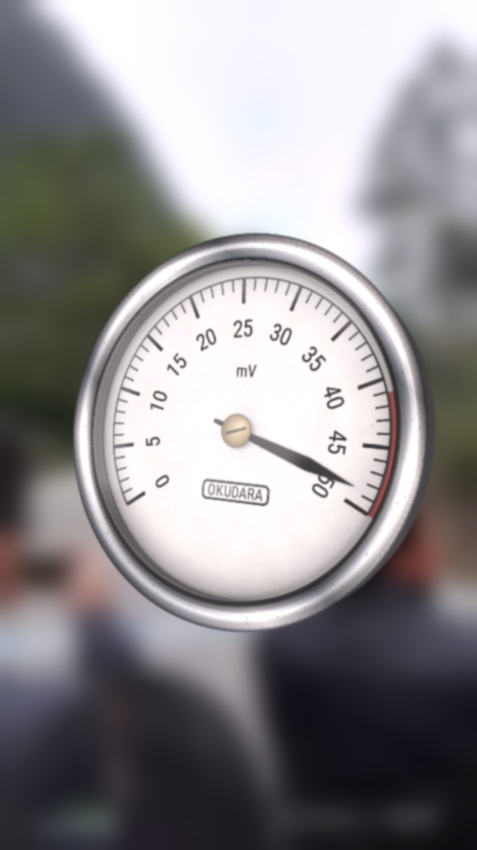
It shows 48.5 mV
